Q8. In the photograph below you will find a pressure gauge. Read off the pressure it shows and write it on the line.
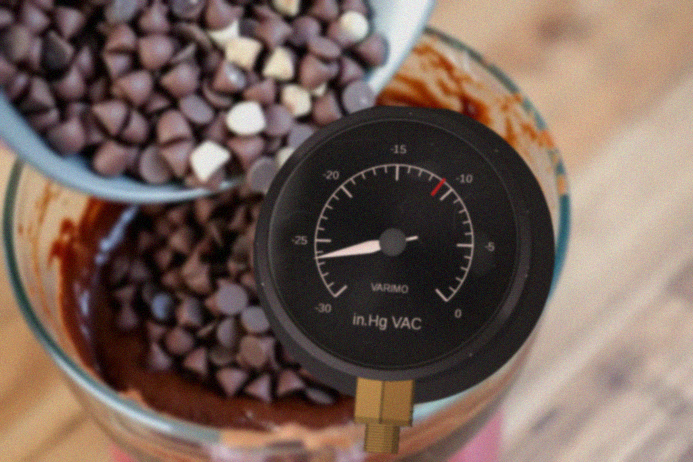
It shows -26.5 inHg
